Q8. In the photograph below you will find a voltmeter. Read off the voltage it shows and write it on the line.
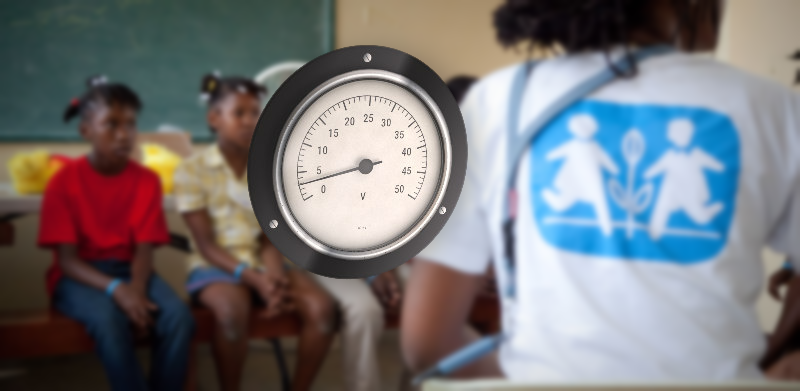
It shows 3 V
